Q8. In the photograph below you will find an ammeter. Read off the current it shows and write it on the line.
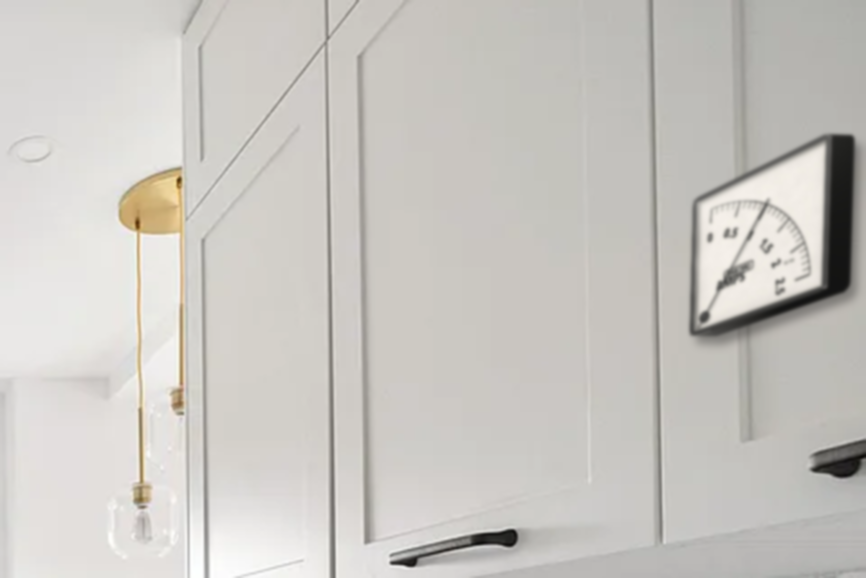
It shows 1 A
